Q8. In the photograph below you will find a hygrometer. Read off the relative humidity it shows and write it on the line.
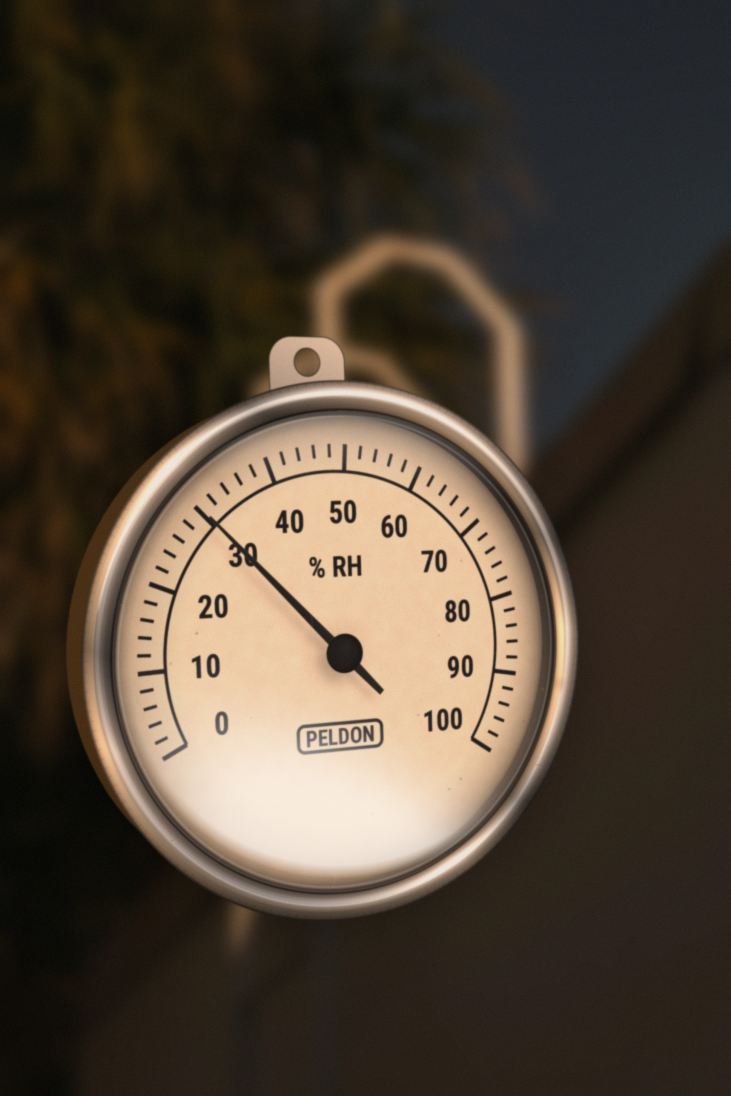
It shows 30 %
